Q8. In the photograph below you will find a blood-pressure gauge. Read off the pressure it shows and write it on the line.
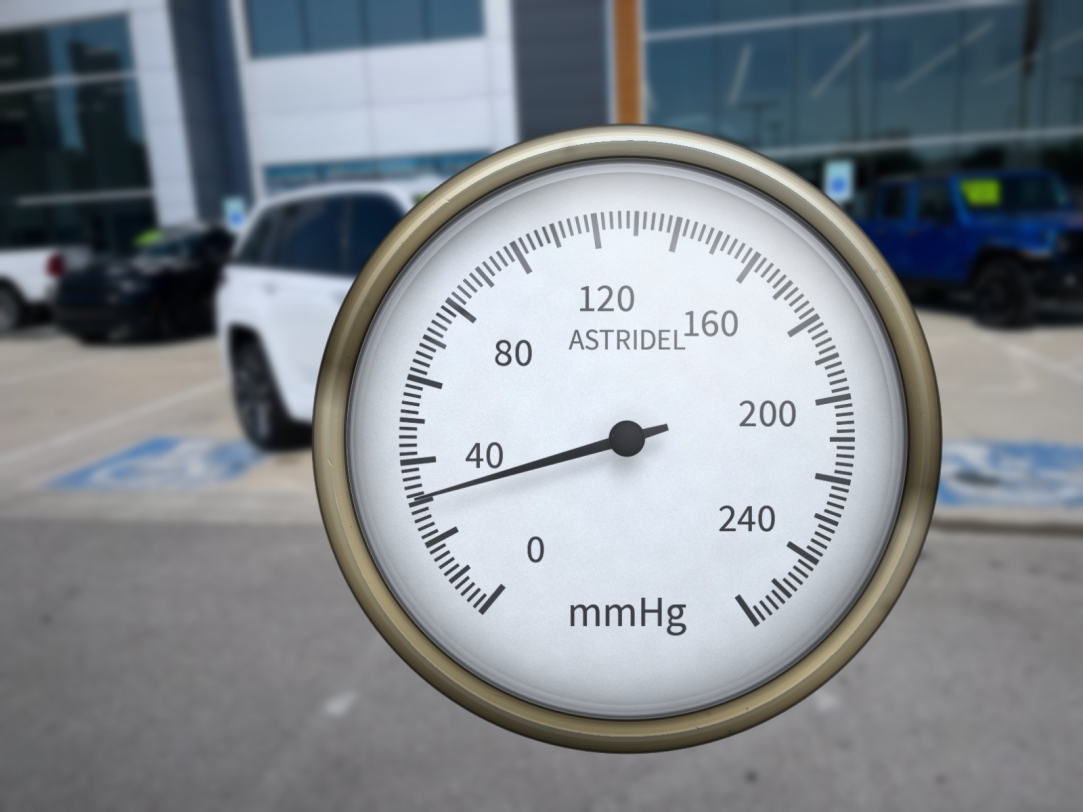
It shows 31 mmHg
